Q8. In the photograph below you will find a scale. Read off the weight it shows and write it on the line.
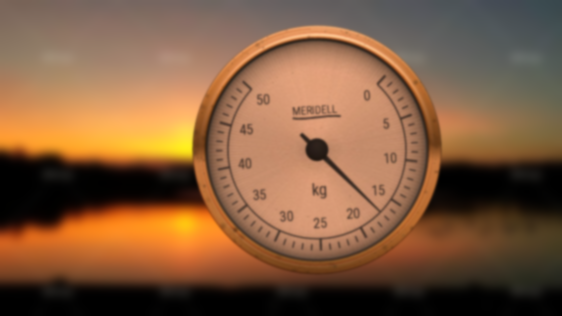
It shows 17 kg
